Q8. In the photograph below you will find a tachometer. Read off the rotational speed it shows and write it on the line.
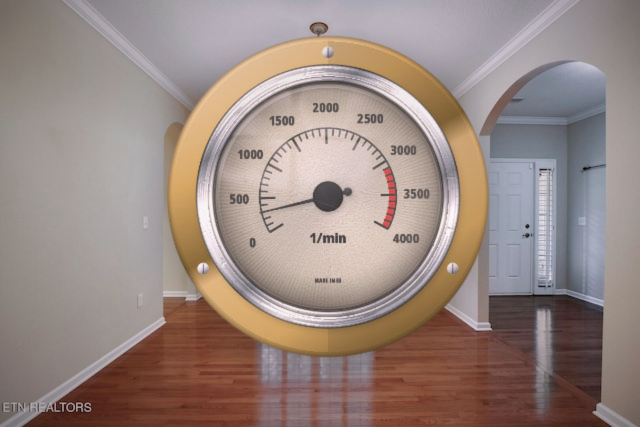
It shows 300 rpm
